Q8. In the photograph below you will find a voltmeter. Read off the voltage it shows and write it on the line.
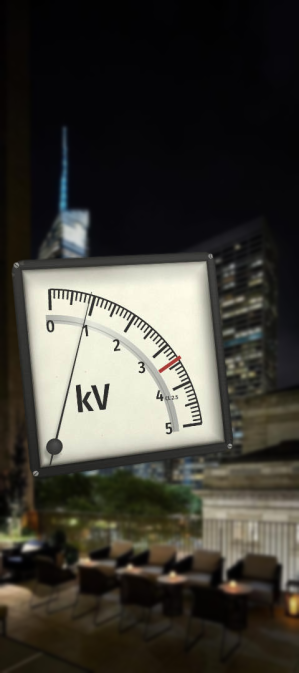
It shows 0.9 kV
